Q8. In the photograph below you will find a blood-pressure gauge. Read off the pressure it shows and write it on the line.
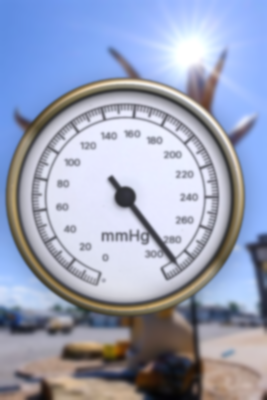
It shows 290 mmHg
